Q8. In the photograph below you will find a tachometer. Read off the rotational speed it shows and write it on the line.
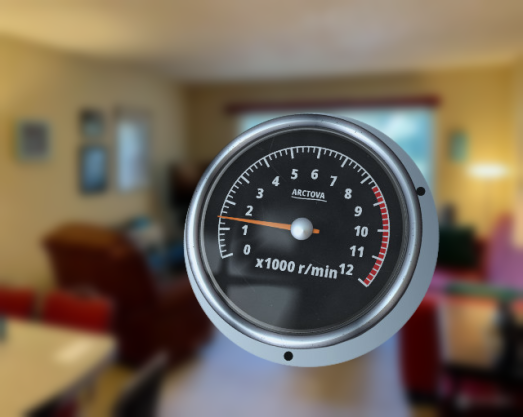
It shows 1400 rpm
